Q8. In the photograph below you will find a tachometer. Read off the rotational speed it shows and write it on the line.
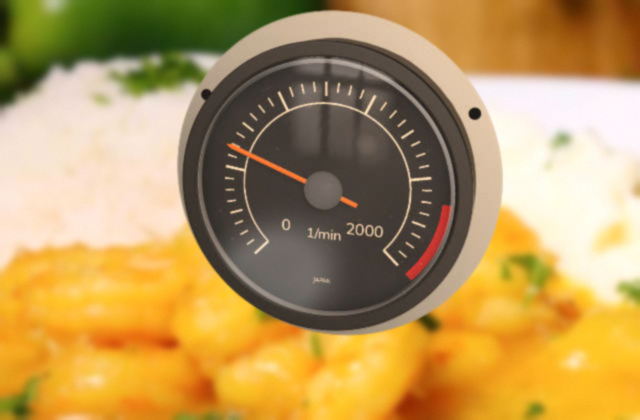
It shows 500 rpm
